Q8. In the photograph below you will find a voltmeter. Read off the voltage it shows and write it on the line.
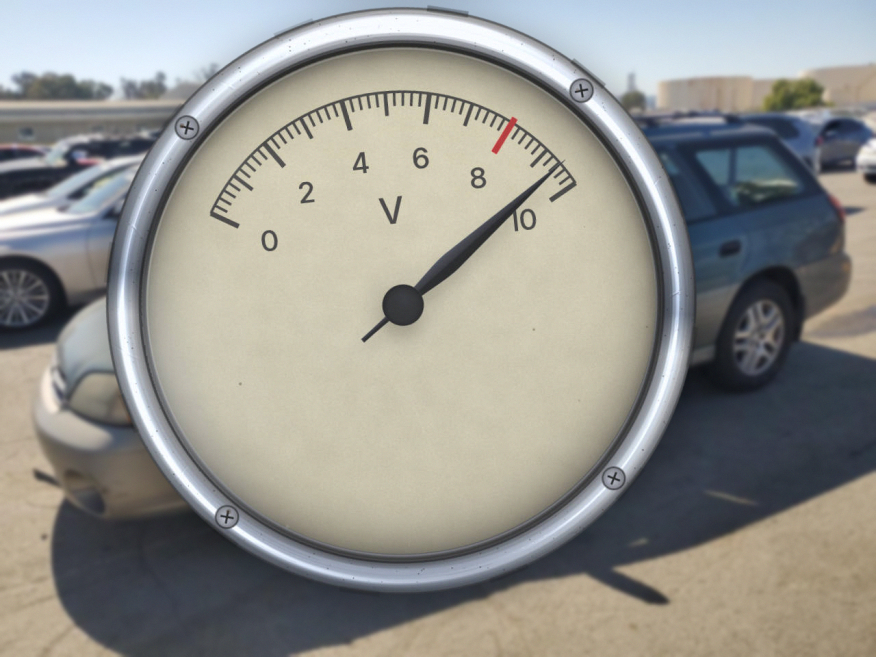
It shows 9.4 V
